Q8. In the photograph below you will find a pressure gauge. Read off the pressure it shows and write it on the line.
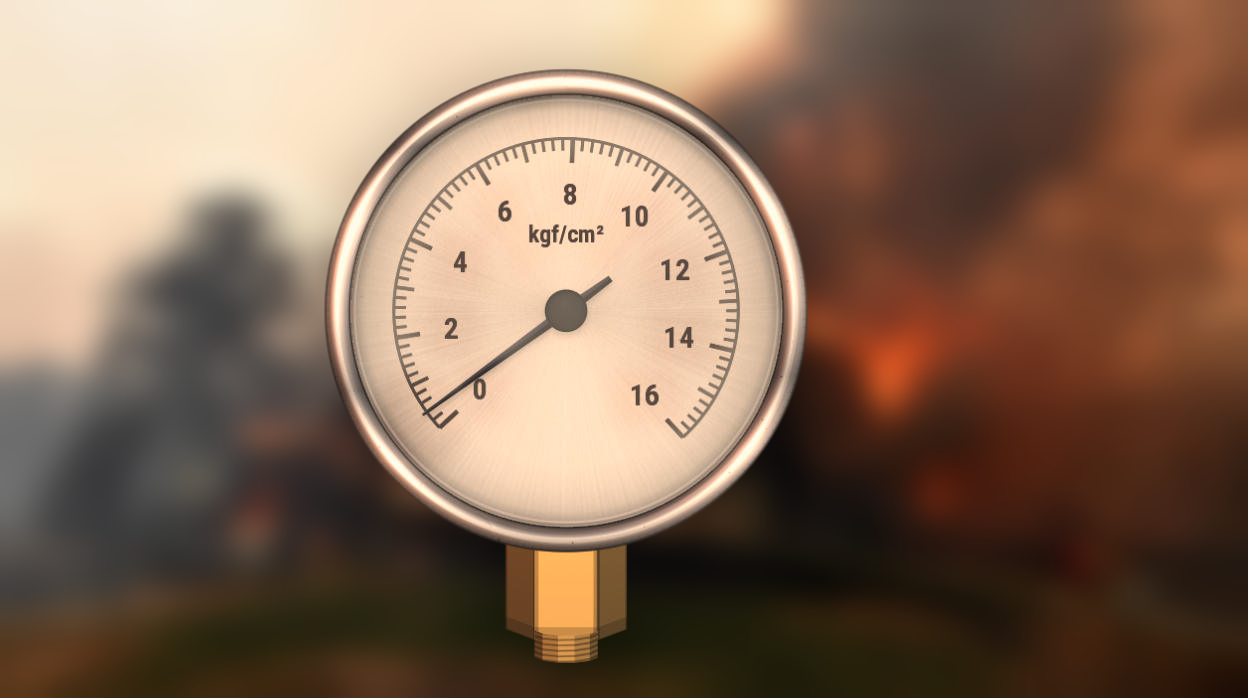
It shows 0.4 kg/cm²
